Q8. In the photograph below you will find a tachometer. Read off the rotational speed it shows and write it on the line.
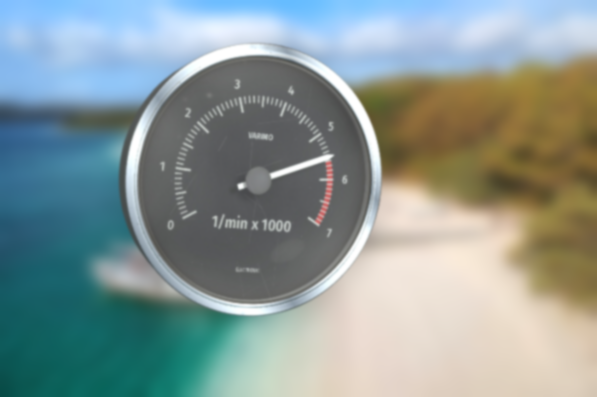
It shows 5500 rpm
